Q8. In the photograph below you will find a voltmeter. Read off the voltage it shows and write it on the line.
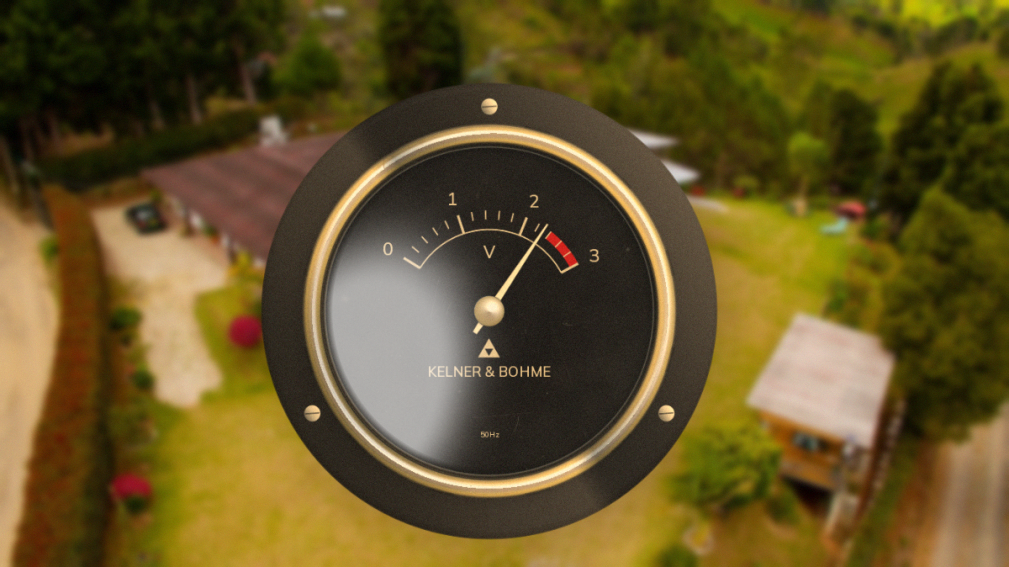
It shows 2.3 V
